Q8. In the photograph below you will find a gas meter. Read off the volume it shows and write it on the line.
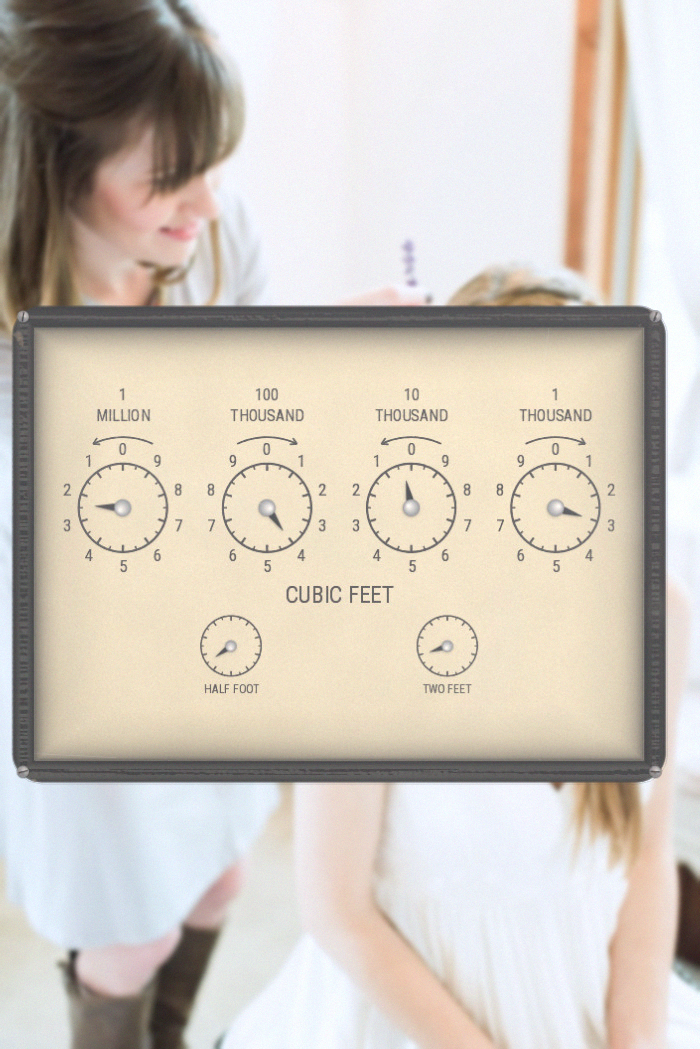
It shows 240300 ft³
